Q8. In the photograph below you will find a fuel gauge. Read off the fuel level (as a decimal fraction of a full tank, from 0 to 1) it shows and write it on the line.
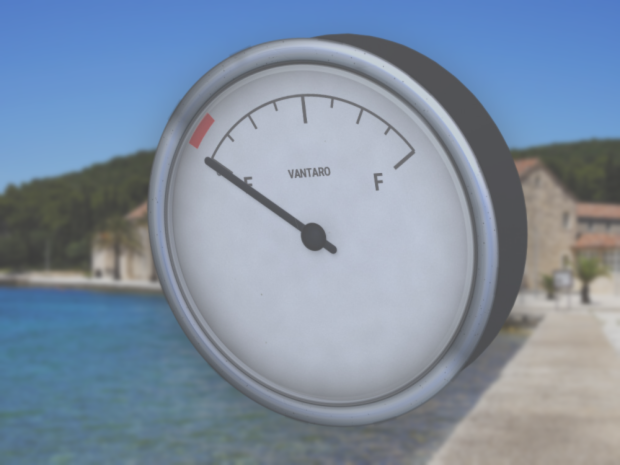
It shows 0
